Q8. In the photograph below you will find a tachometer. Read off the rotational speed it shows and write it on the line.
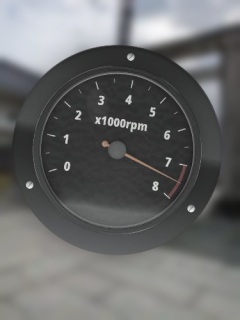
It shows 7500 rpm
